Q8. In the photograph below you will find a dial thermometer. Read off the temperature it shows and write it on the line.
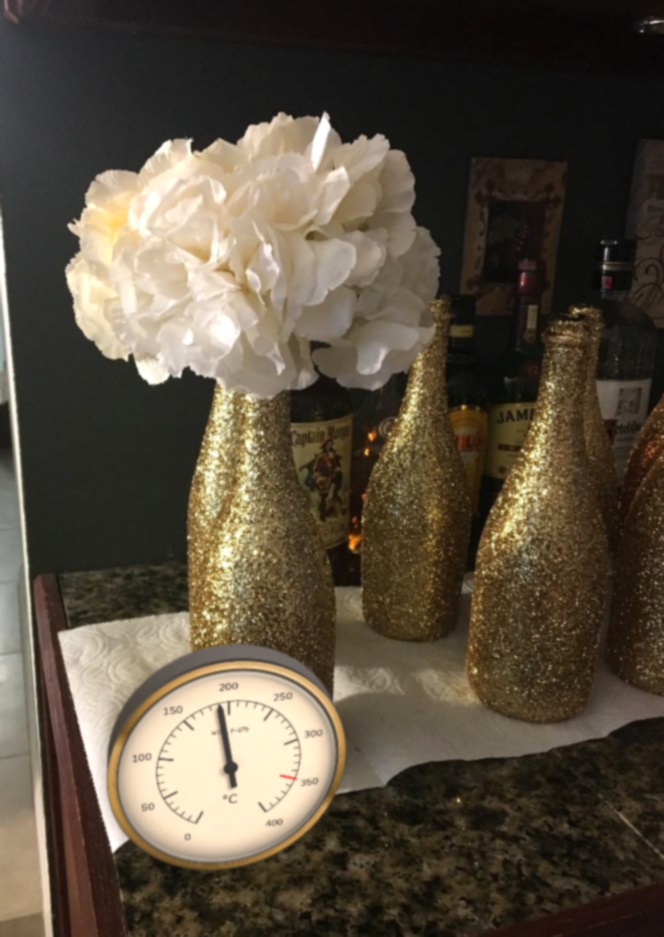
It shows 190 °C
